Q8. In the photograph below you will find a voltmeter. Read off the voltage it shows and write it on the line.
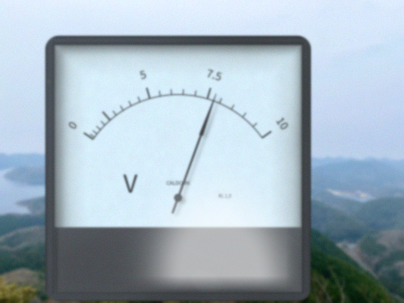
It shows 7.75 V
